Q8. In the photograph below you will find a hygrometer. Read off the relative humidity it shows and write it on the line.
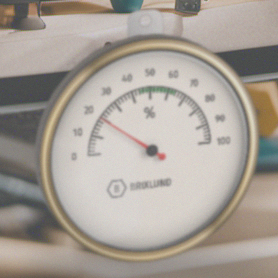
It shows 20 %
